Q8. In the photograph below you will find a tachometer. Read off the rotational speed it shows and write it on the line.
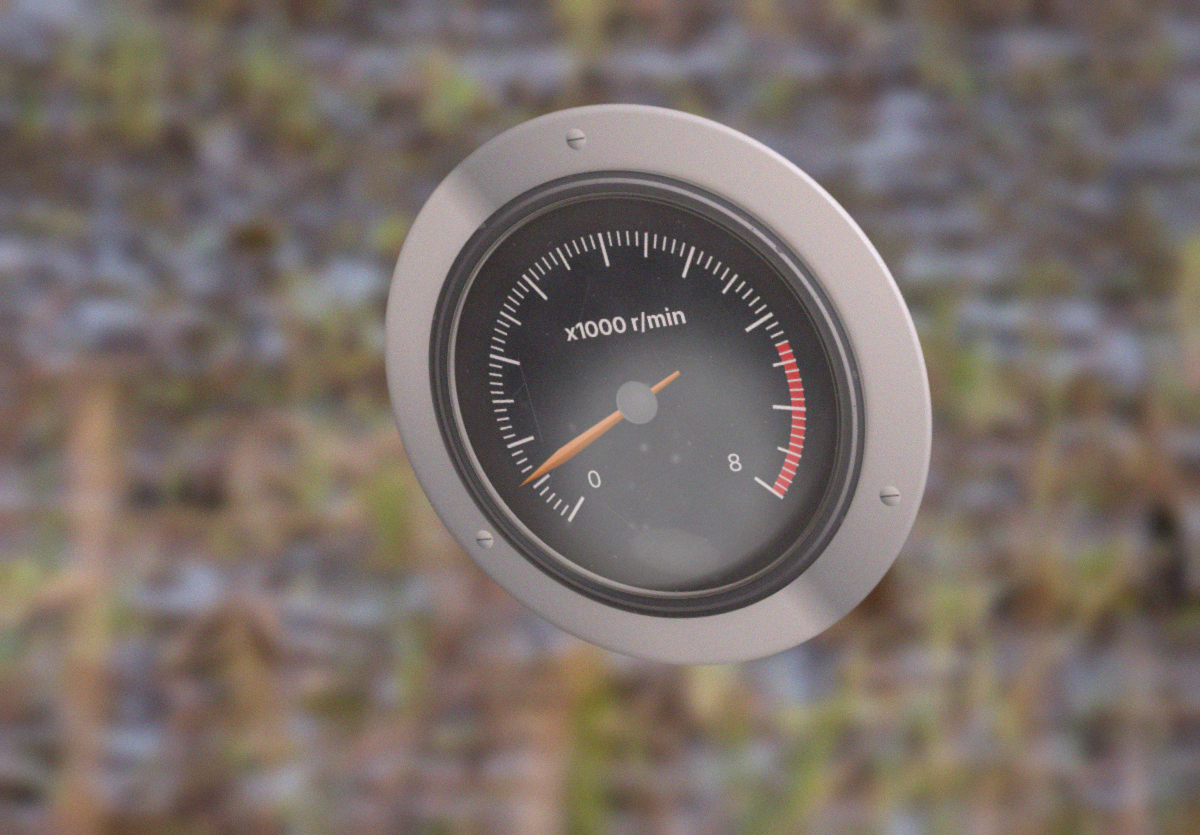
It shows 600 rpm
